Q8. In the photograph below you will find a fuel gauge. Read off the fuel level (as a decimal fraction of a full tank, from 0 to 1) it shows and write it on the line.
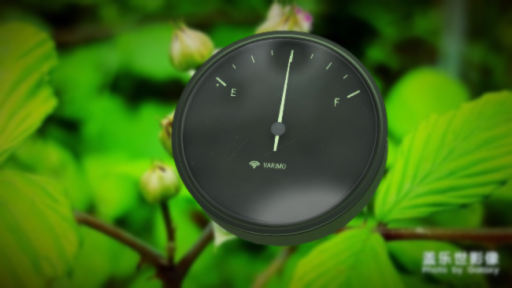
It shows 0.5
